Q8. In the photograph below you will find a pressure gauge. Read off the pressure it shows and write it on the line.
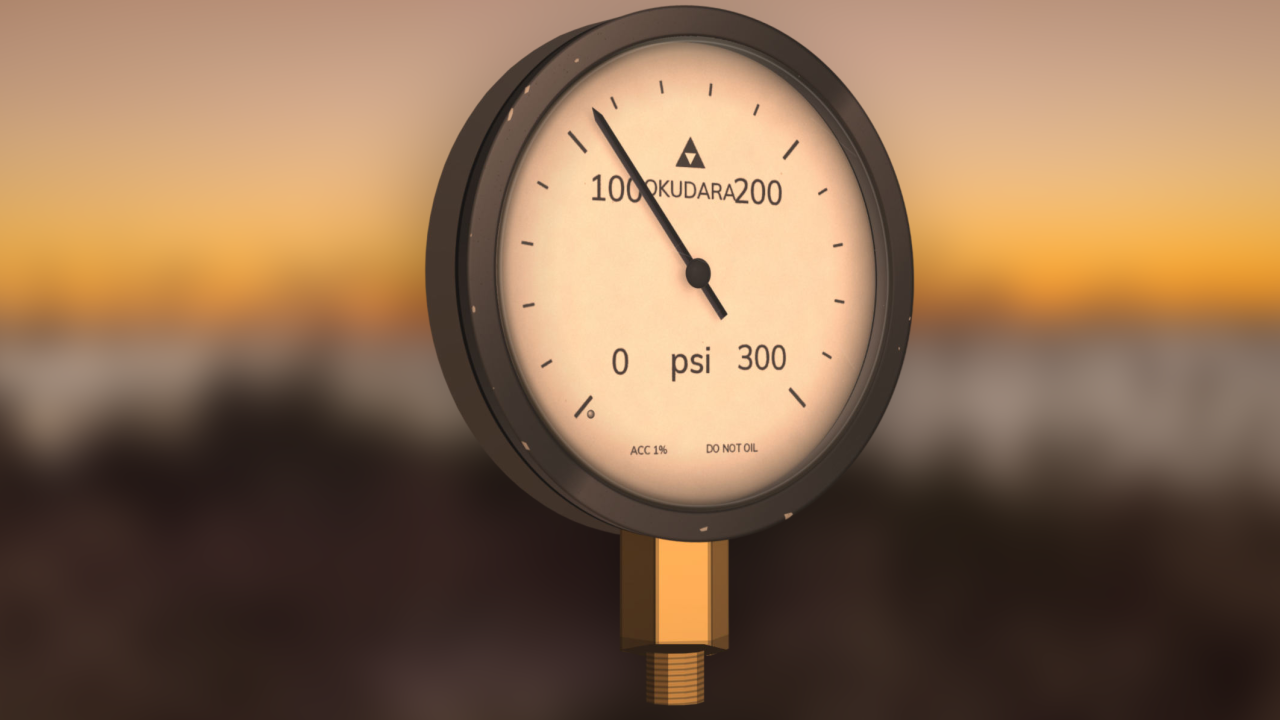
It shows 110 psi
